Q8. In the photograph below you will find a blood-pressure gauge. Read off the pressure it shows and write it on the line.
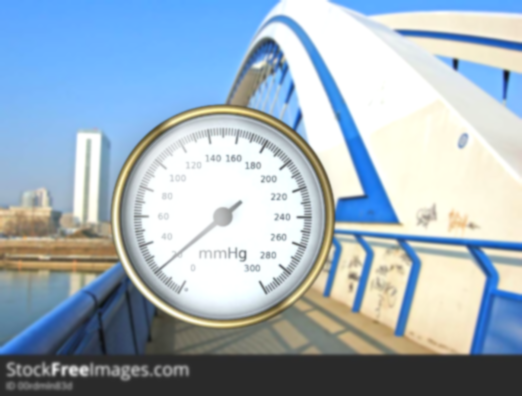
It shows 20 mmHg
